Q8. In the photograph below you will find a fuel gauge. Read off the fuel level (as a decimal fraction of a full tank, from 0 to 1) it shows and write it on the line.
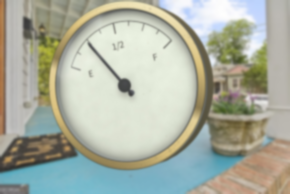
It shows 0.25
